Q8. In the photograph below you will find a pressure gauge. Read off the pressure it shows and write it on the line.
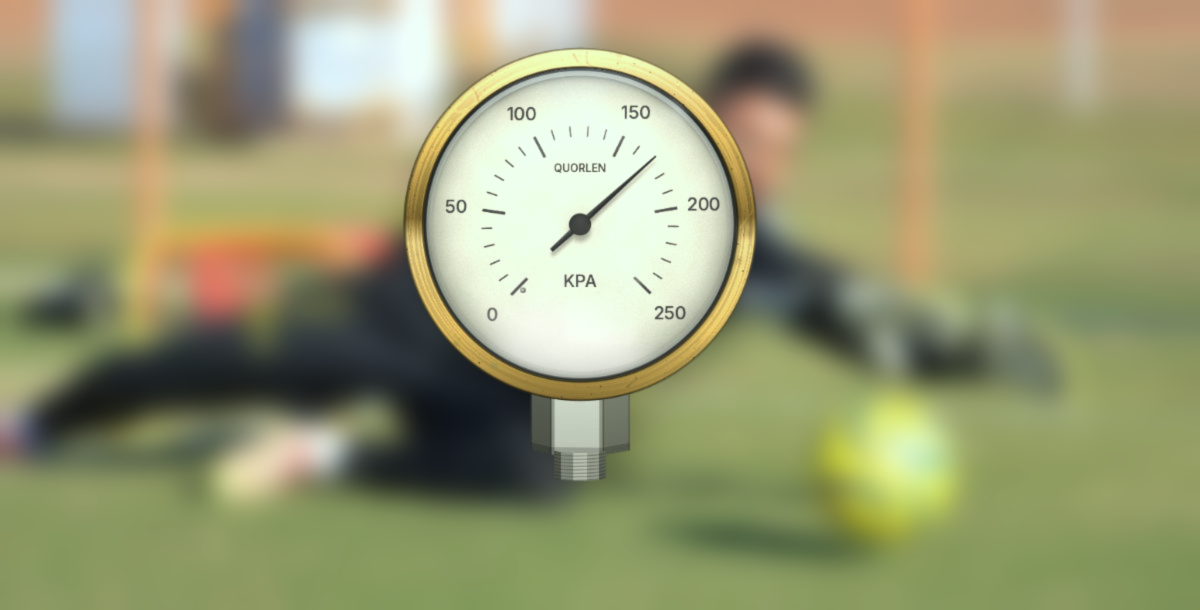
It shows 170 kPa
